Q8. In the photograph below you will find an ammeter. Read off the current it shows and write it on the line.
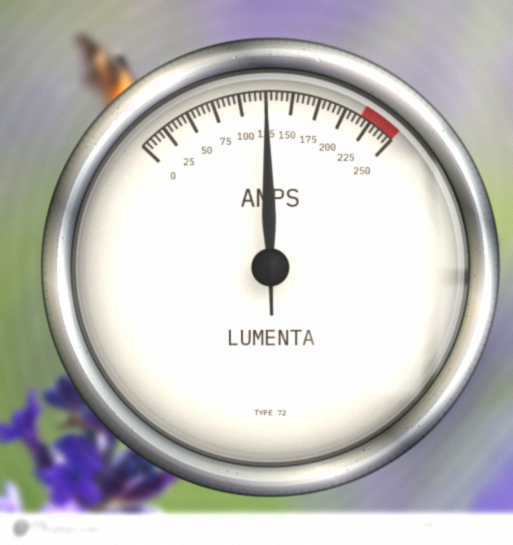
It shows 125 A
